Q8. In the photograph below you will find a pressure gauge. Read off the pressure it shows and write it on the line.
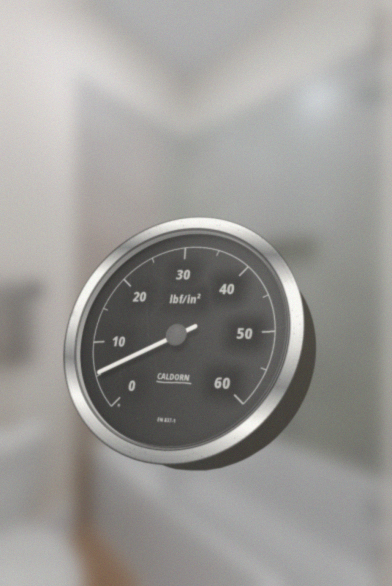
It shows 5 psi
